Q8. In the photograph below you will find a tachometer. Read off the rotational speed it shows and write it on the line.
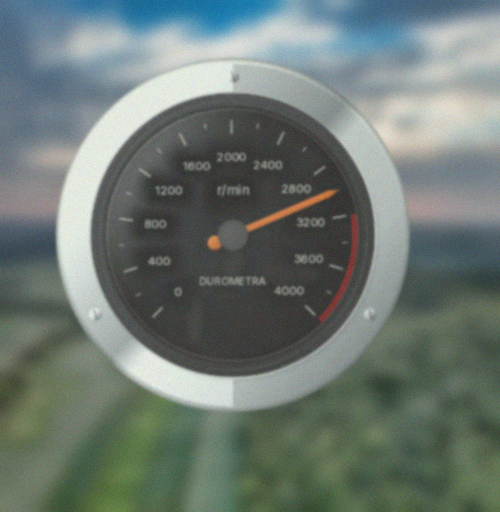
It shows 3000 rpm
